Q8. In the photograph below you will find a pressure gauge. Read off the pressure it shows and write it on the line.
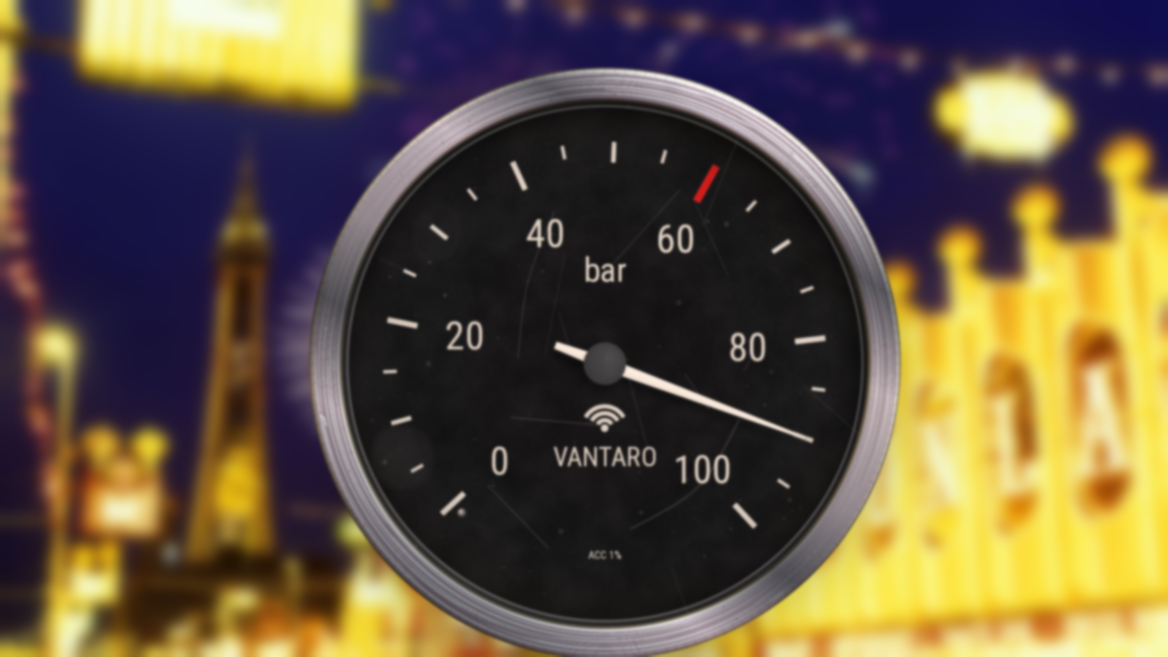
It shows 90 bar
